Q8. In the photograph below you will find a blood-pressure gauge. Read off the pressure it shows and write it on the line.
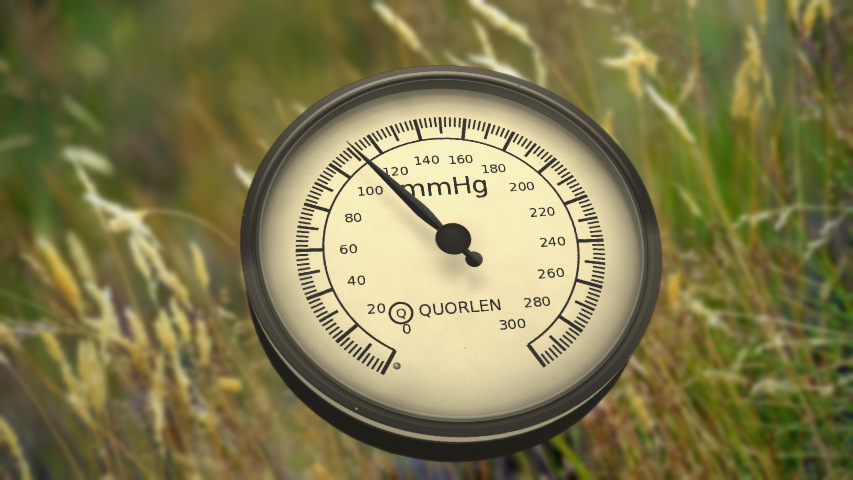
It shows 110 mmHg
